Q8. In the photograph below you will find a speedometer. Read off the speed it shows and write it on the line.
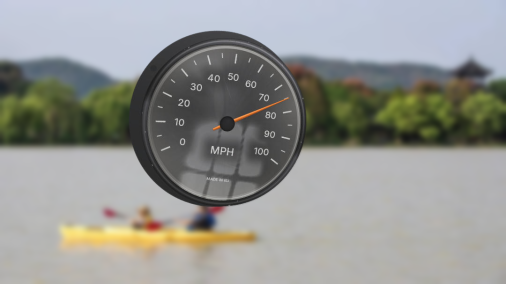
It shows 75 mph
